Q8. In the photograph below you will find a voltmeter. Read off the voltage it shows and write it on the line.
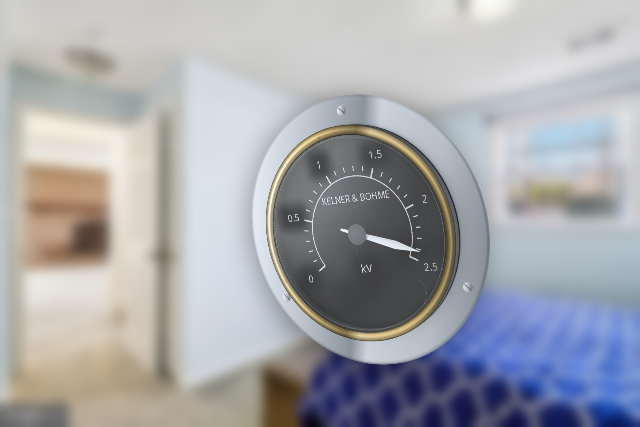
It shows 2.4 kV
